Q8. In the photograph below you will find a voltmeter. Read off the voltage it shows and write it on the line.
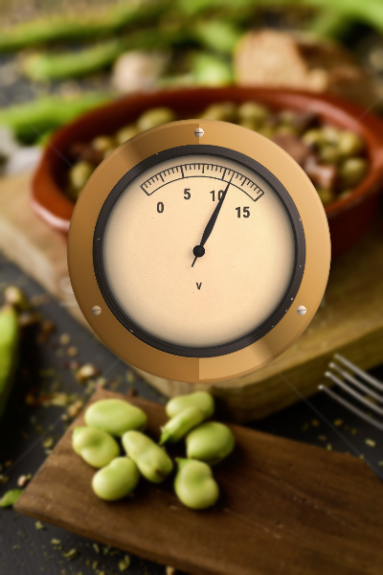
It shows 11 V
